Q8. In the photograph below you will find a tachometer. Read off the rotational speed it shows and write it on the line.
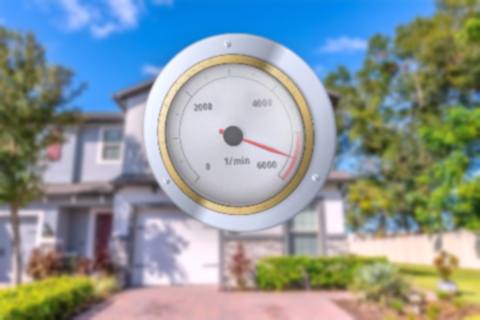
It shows 5500 rpm
